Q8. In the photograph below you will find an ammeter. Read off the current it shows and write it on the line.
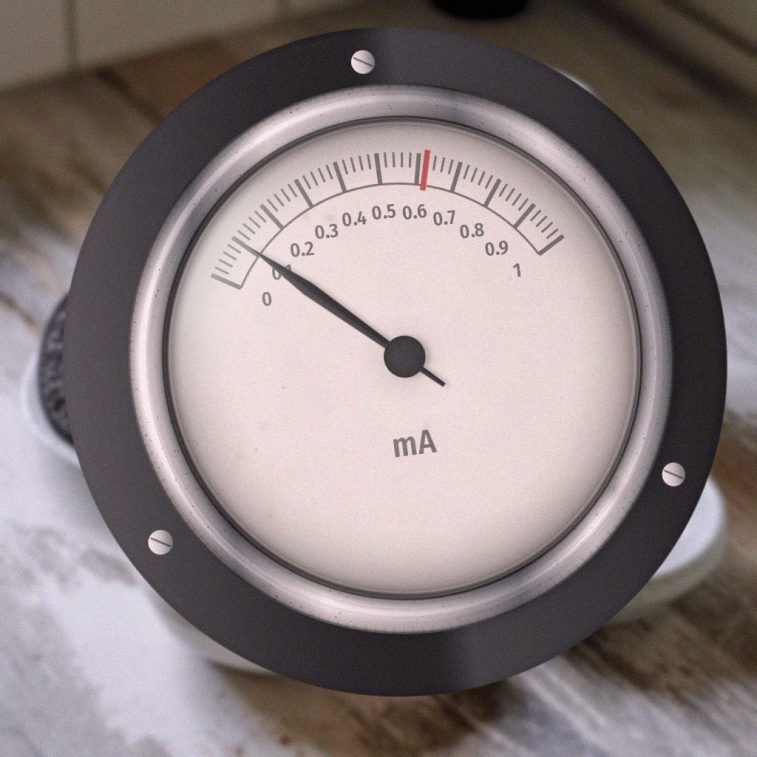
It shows 0.1 mA
